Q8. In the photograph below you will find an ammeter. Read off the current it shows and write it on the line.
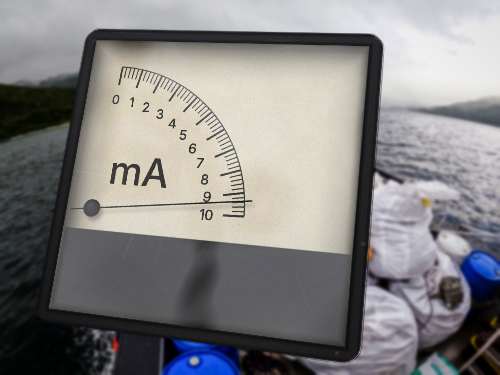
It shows 9.4 mA
